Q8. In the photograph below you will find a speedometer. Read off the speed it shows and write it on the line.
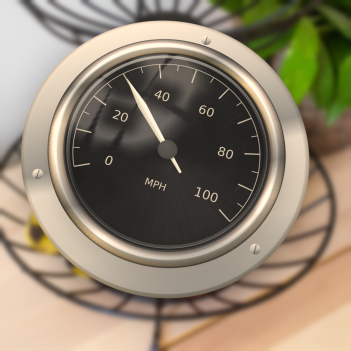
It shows 30 mph
